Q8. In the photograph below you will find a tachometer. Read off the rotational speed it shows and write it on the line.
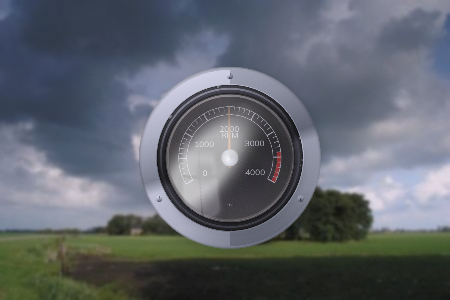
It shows 2000 rpm
